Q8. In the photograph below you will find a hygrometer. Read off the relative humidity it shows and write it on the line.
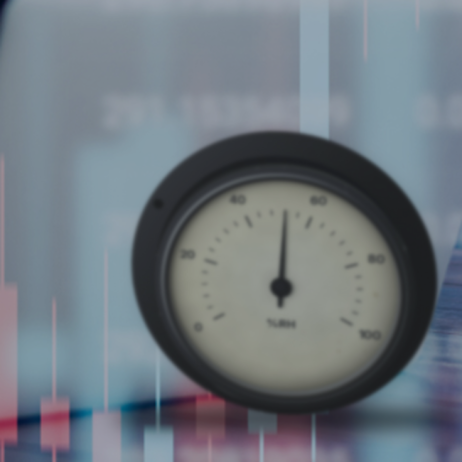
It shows 52 %
